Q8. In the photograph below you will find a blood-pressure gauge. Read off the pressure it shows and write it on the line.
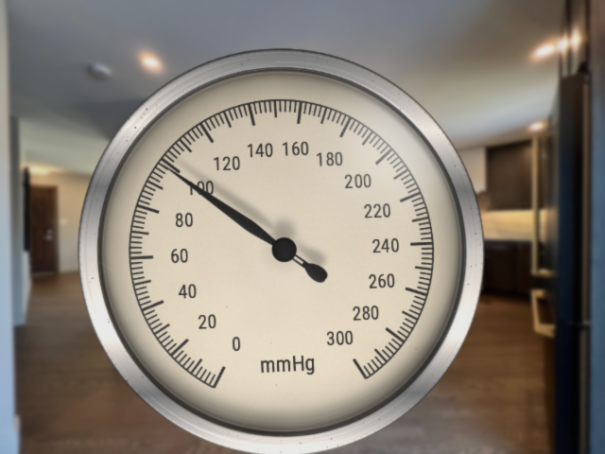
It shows 98 mmHg
